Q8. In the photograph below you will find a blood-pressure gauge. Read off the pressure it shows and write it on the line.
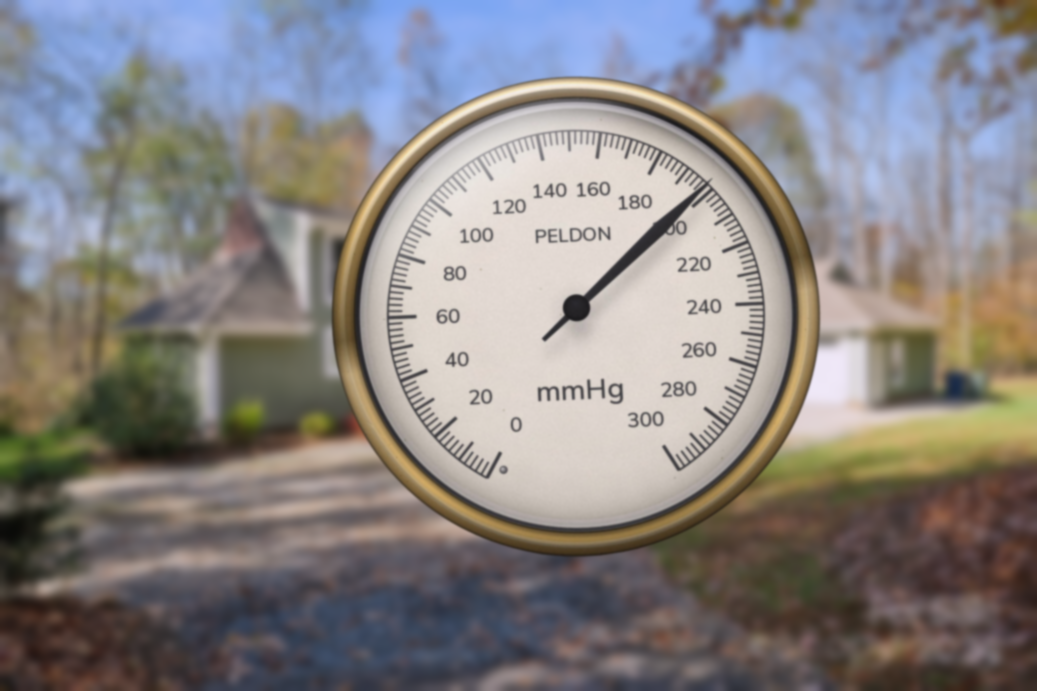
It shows 198 mmHg
